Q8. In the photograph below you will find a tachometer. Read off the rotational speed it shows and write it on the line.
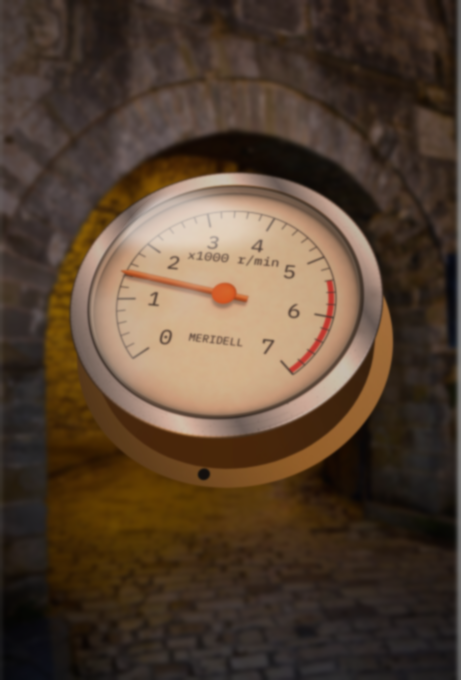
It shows 1400 rpm
